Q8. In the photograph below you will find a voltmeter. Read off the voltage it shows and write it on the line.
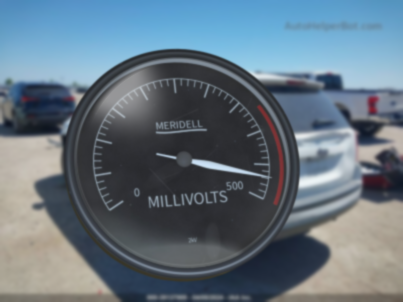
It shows 470 mV
